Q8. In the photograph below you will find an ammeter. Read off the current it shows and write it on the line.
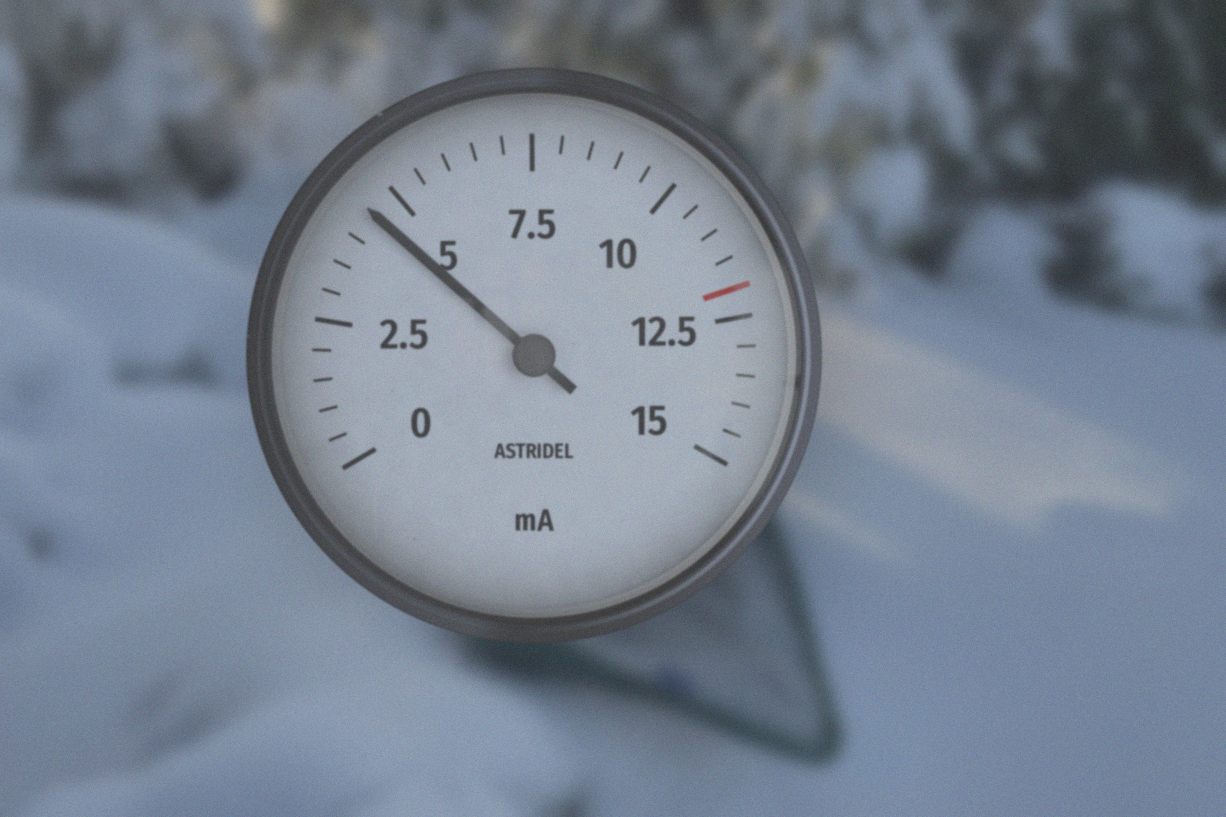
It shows 4.5 mA
